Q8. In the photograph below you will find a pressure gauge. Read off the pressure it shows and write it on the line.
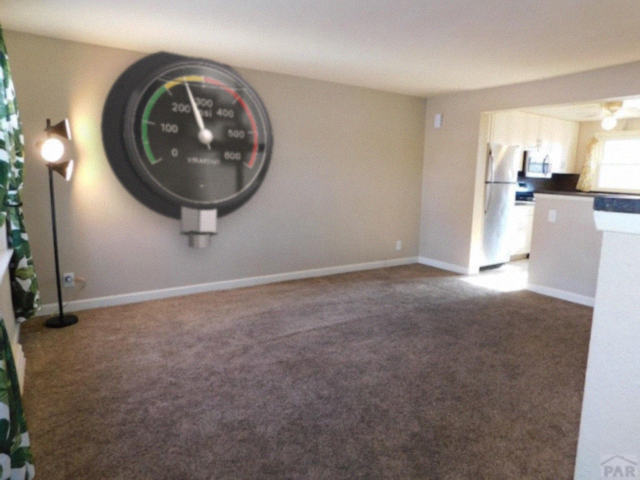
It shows 250 psi
